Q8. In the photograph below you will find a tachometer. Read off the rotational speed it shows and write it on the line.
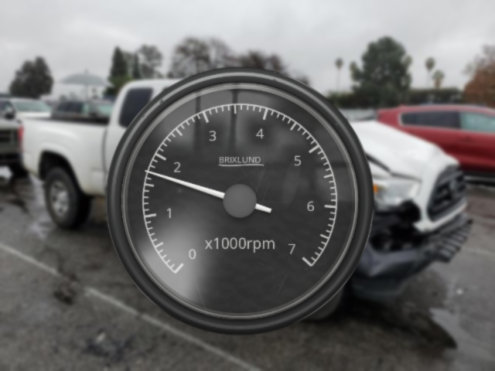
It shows 1700 rpm
